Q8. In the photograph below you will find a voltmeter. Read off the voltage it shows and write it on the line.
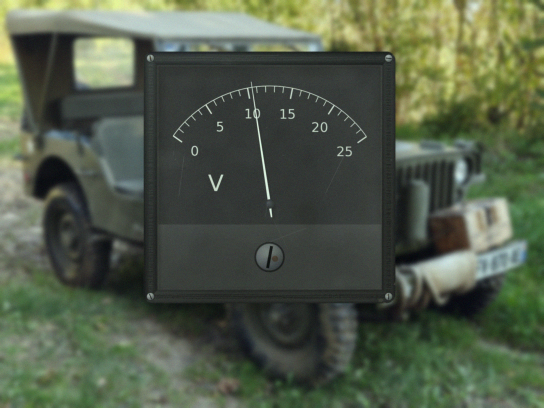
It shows 10.5 V
